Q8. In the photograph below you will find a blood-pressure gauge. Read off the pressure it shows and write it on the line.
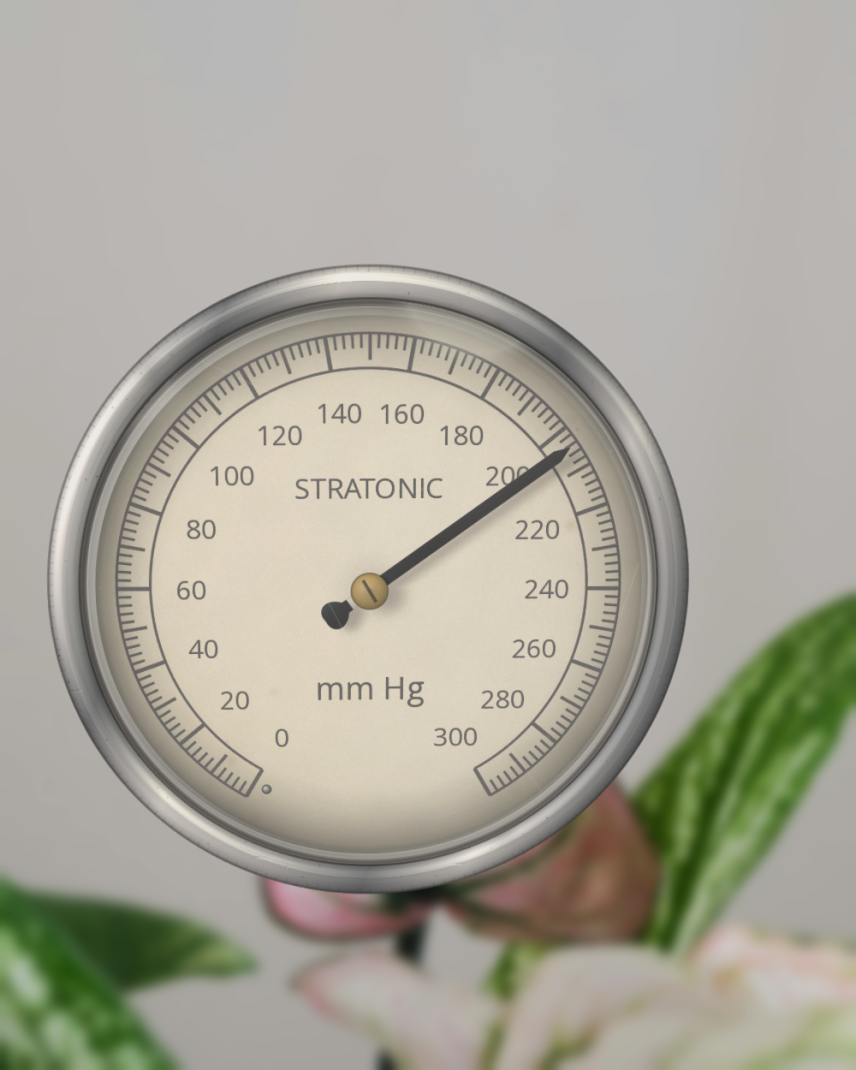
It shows 204 mmHg
